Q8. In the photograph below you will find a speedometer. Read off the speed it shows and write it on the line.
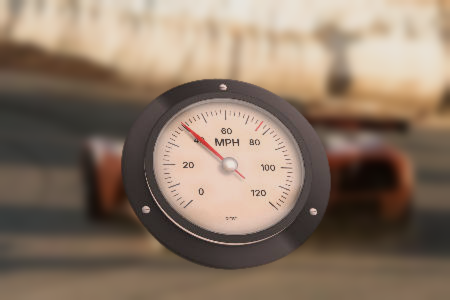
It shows 40 mph
